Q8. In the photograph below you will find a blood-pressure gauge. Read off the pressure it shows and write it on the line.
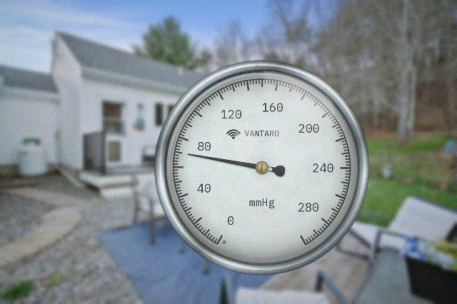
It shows 70 mmHg
